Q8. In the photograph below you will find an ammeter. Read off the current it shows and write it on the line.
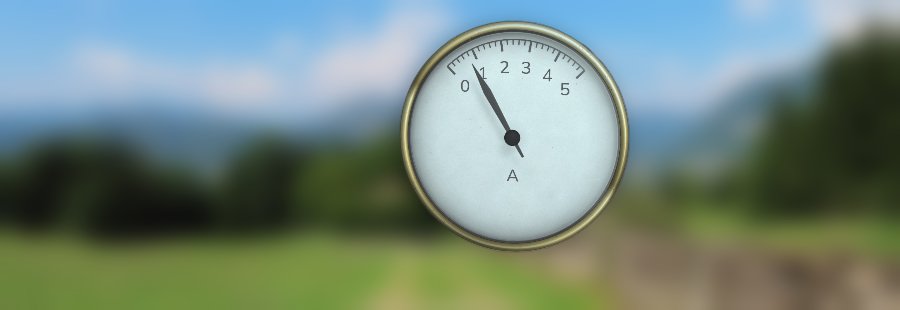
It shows 0.8 A
